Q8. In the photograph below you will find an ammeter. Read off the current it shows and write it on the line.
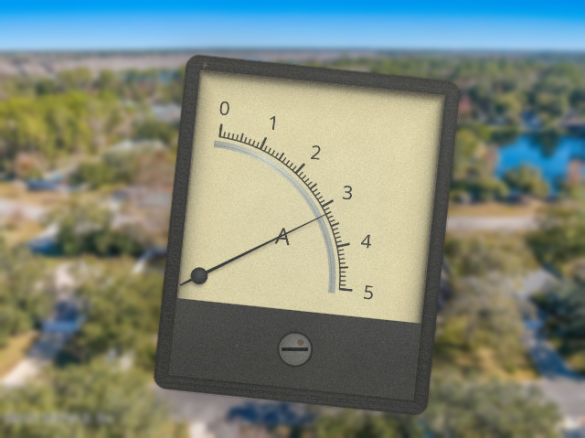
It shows 3.2 A
